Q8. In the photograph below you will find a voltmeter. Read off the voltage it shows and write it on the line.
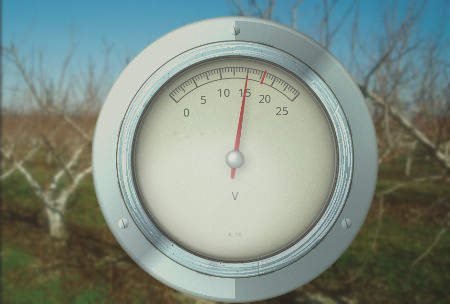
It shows 15 V
